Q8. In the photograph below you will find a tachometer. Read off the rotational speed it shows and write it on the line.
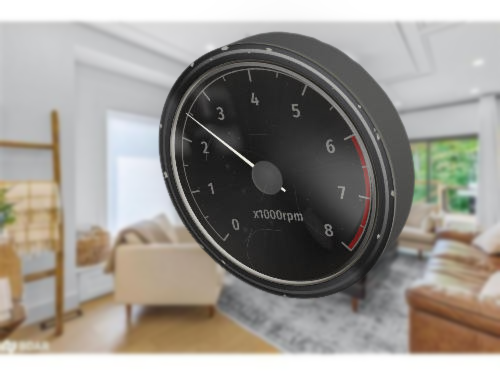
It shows 2500 rpm
